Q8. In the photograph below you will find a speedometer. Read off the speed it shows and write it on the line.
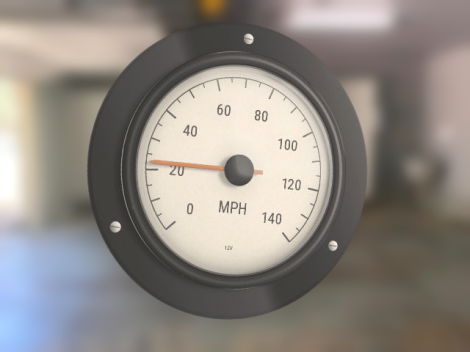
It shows 22.5 mph
